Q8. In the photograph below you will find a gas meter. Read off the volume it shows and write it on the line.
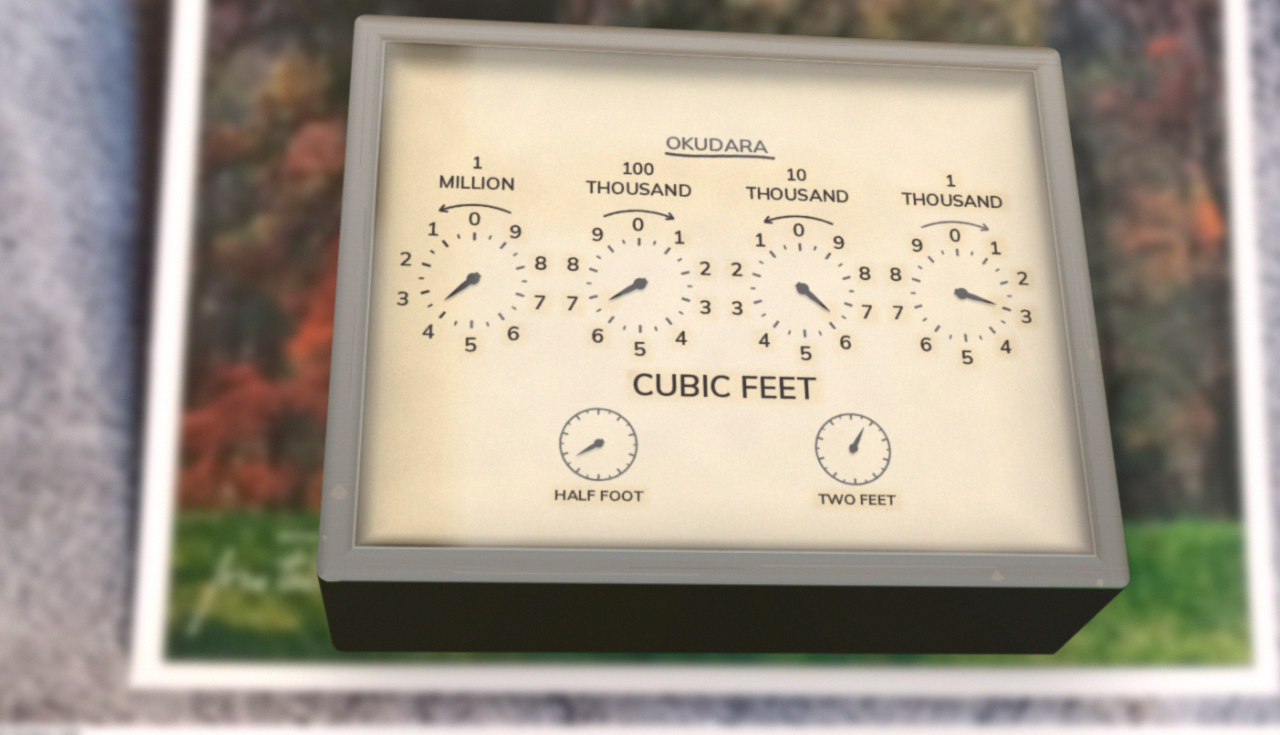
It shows 366300 ft³
